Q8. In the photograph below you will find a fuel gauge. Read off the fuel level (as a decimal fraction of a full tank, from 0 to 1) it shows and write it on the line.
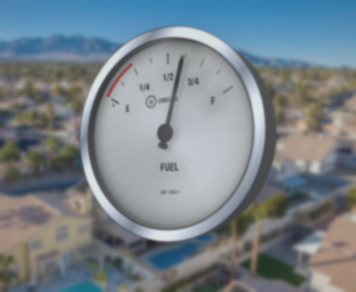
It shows 0.625
